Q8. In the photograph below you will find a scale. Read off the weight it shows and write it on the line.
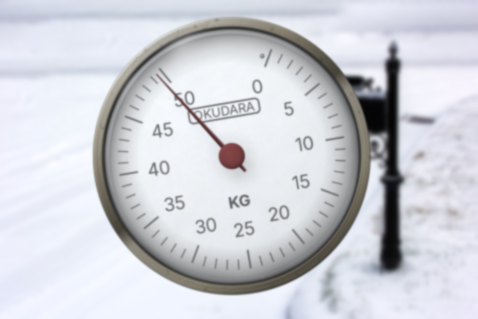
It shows 49.5 kg
